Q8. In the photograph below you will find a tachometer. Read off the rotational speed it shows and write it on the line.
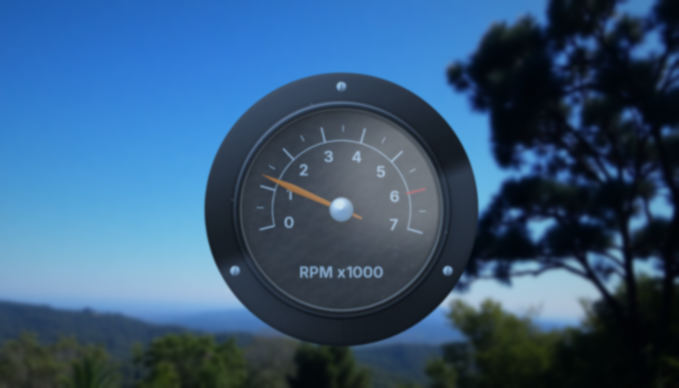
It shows 1250 rpm
